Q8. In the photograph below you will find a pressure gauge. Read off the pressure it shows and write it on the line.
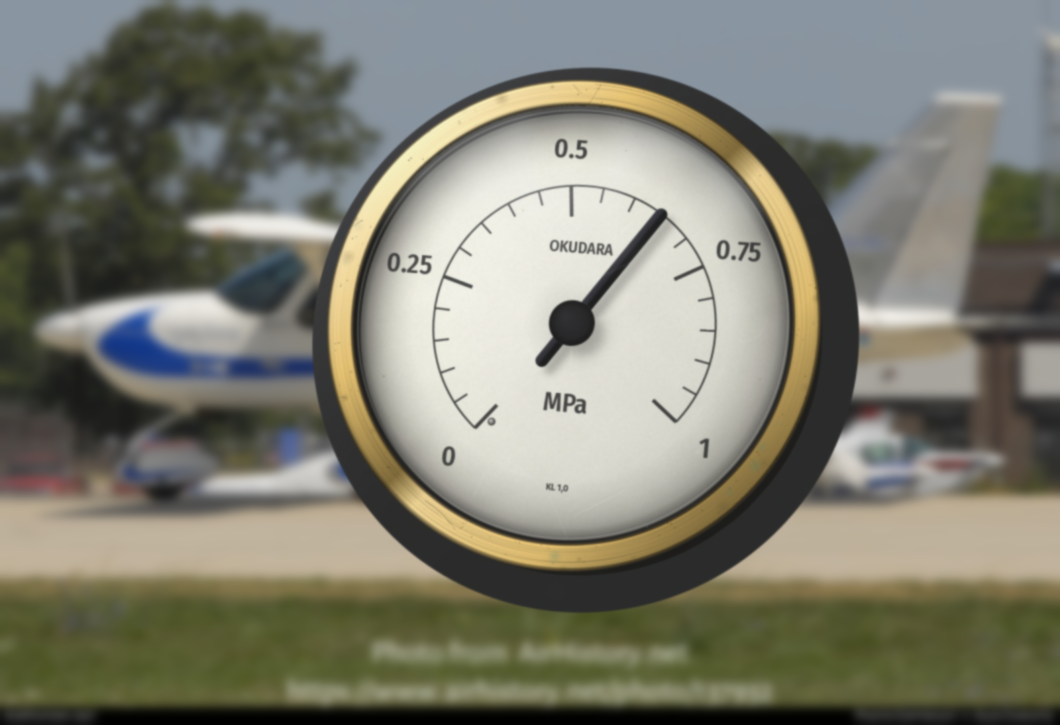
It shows 0.65 MPa
